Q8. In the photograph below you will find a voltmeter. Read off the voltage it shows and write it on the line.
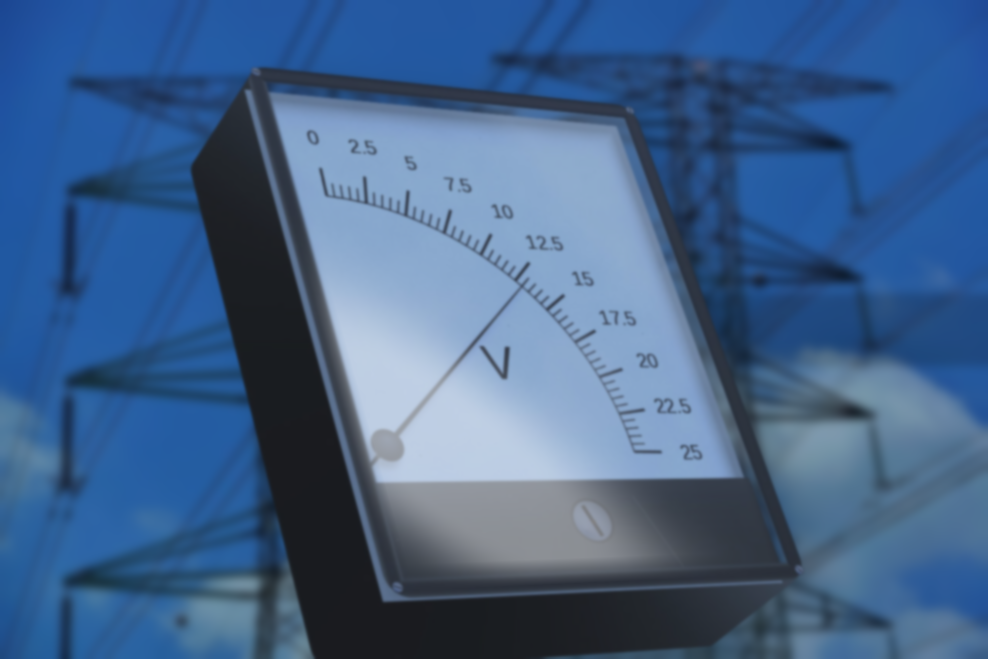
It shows 13 V
